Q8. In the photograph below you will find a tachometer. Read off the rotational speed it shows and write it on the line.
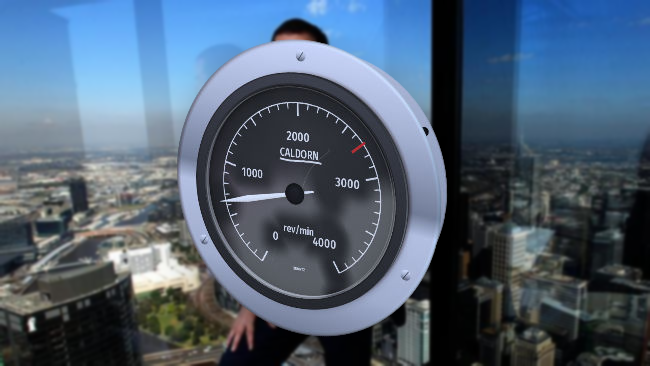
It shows 650 rpm
